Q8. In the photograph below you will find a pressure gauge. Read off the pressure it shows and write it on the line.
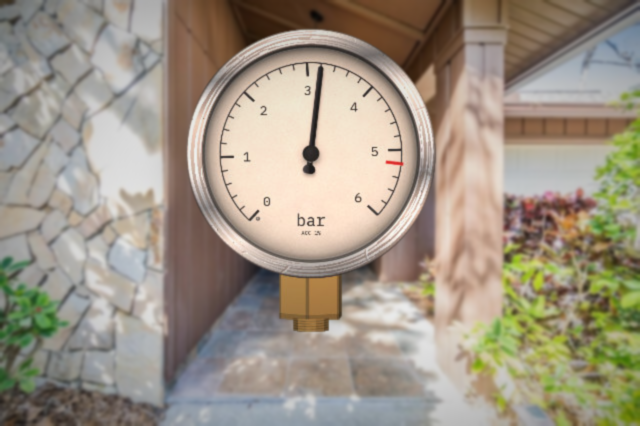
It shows 3.2 bar
